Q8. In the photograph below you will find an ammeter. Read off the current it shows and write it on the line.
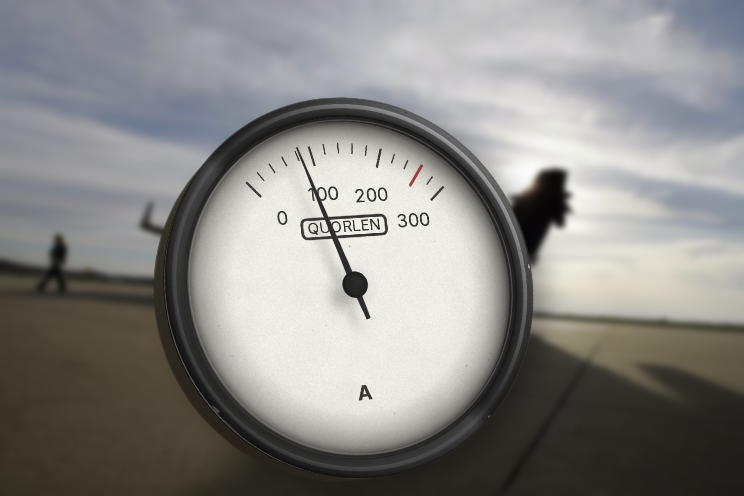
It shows 80 A
